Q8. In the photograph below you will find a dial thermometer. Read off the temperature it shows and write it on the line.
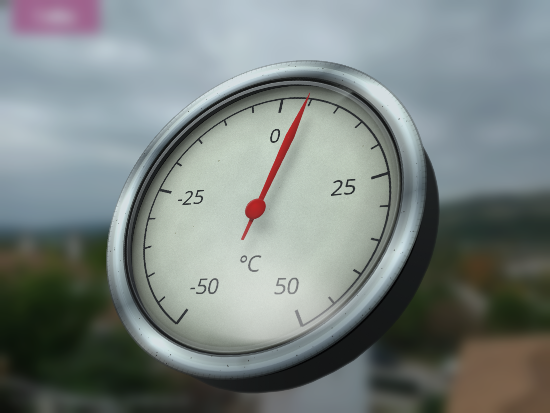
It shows 5 °C
